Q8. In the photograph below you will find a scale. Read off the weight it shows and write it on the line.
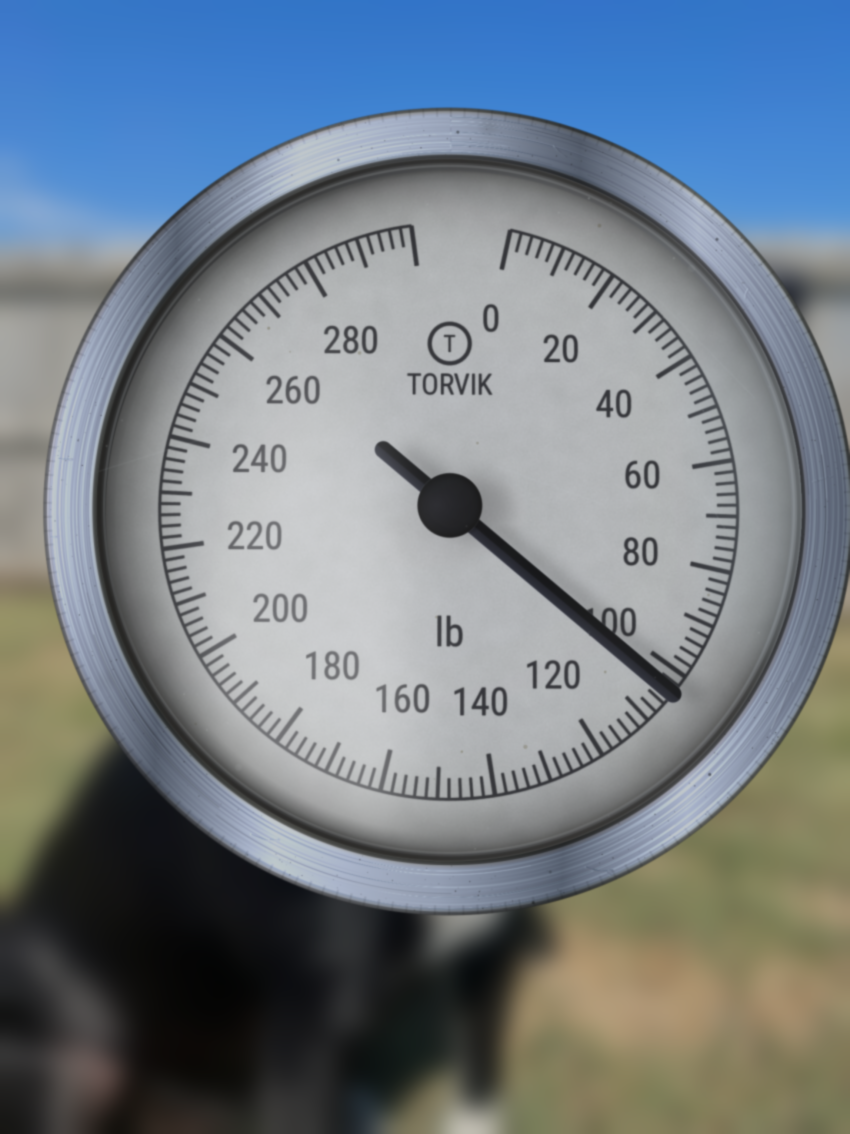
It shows 104 lb
